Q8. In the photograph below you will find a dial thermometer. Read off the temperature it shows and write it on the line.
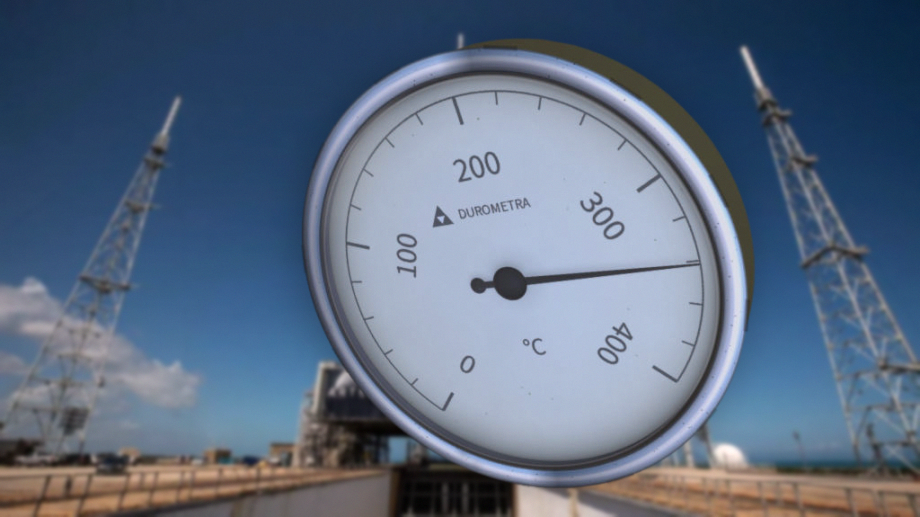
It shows 340 °C
